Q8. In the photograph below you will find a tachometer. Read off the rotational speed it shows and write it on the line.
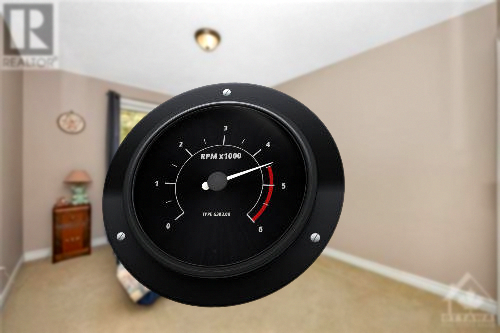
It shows 4500 rpm
